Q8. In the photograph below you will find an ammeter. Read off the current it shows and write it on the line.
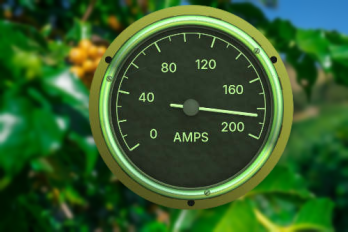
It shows 185 A
